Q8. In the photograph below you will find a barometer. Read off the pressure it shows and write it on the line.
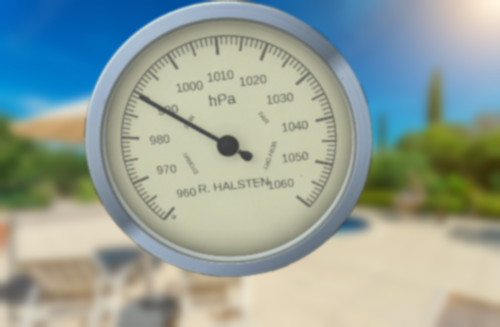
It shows 990 hPa
